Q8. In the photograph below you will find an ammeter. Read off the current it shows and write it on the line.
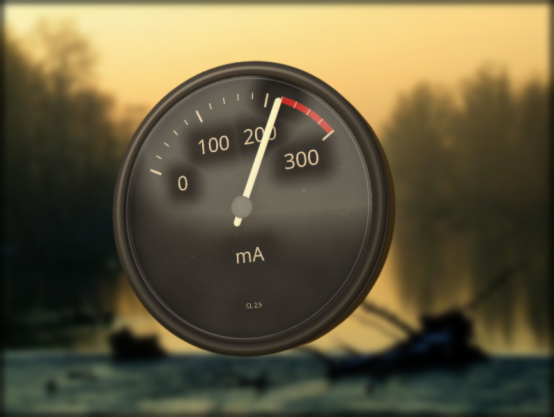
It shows 220 mA
